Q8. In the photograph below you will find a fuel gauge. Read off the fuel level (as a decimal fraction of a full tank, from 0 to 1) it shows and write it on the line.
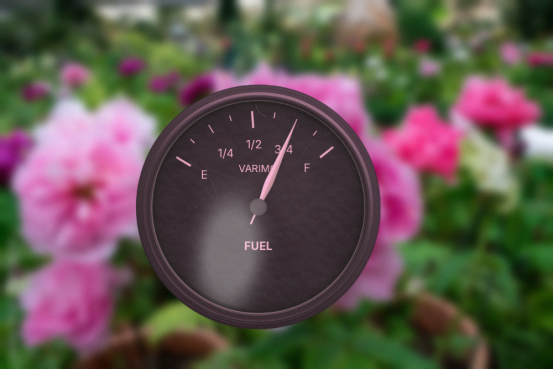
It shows 0.75
